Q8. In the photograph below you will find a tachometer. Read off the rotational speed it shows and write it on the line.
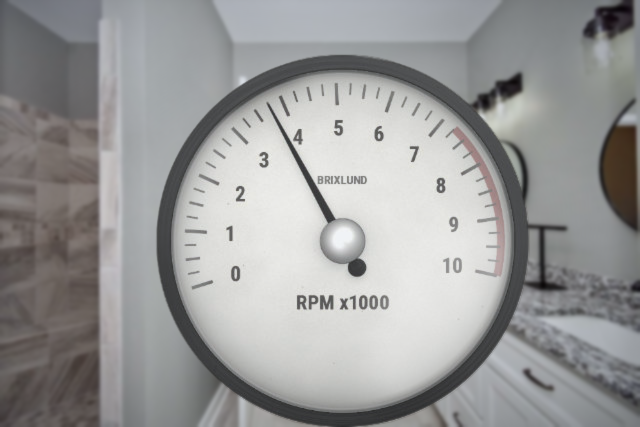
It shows 3750 rpm
